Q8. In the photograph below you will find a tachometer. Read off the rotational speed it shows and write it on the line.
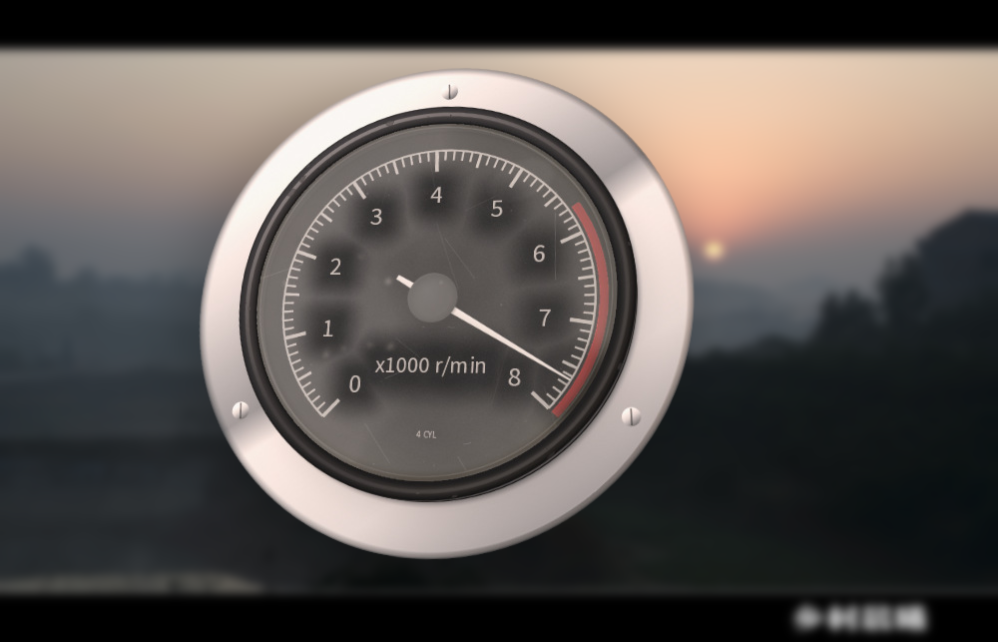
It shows 7650 rpm
